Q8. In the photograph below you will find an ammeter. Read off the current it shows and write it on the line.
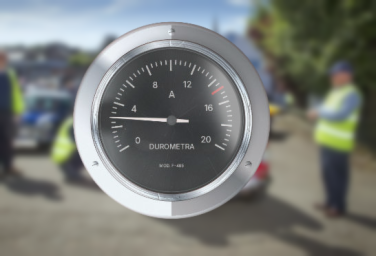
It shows 2.8 A
